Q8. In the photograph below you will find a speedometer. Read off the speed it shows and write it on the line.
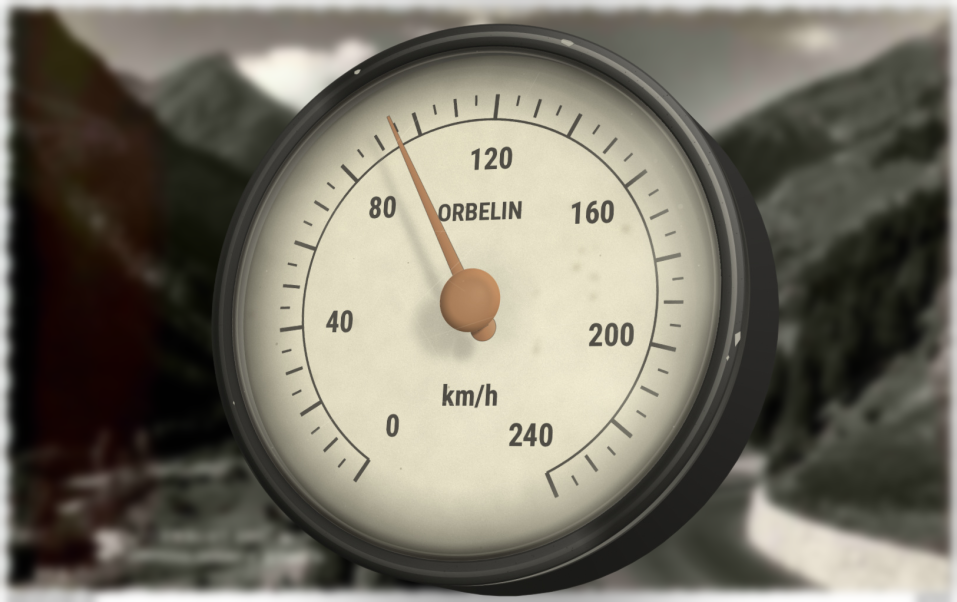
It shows 95 km/h
